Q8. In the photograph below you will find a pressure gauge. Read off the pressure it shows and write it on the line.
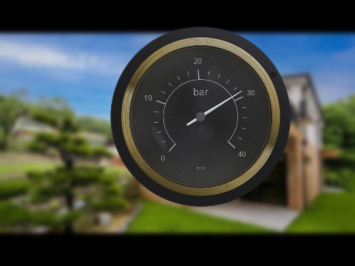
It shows 29 bar
